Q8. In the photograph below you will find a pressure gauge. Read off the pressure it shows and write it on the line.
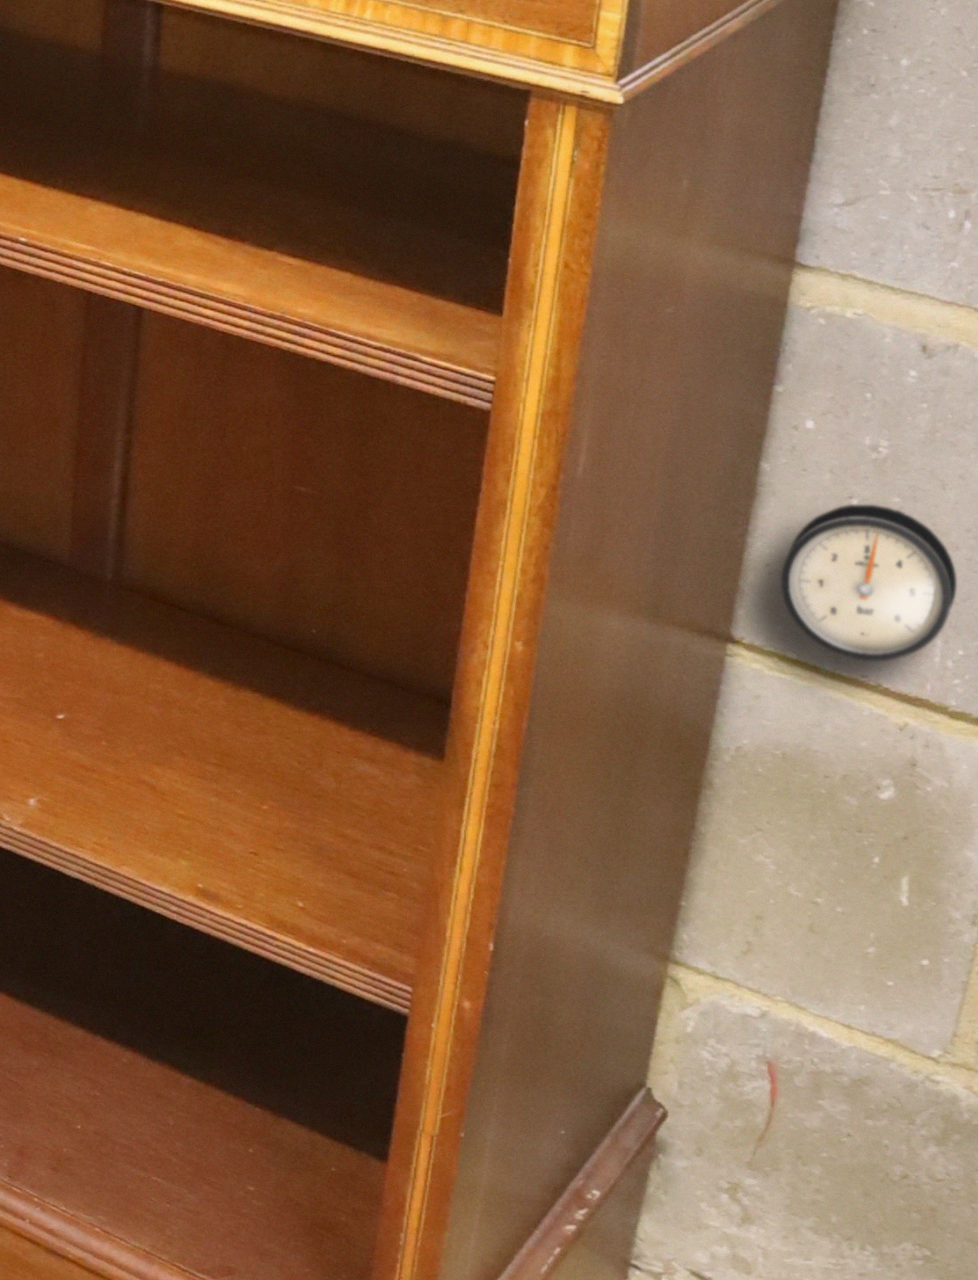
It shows 3.2 bar
